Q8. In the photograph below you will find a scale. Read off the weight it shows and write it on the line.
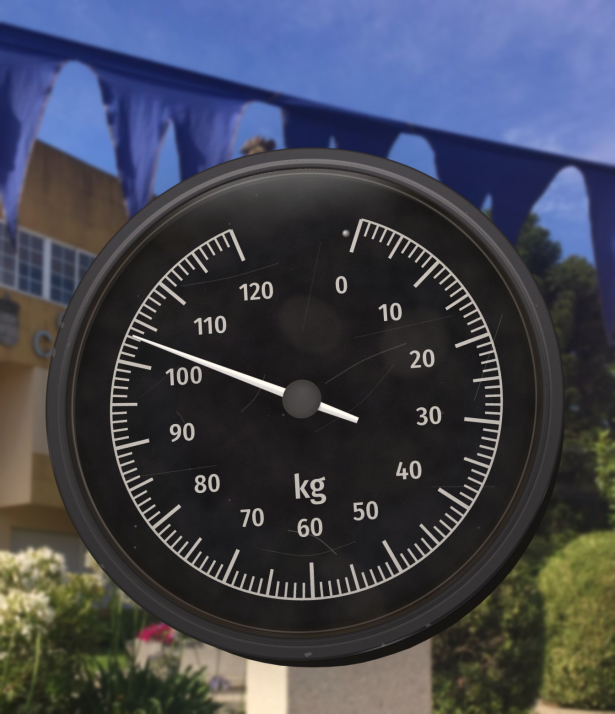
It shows 103 kg
